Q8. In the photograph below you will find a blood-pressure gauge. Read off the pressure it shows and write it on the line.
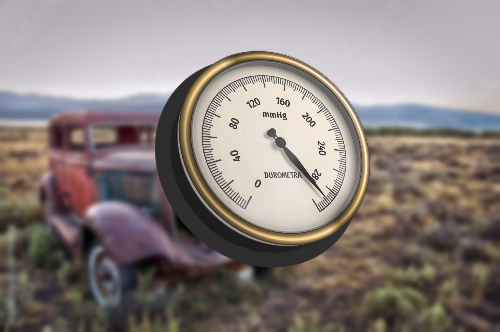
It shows 290 mmHg
